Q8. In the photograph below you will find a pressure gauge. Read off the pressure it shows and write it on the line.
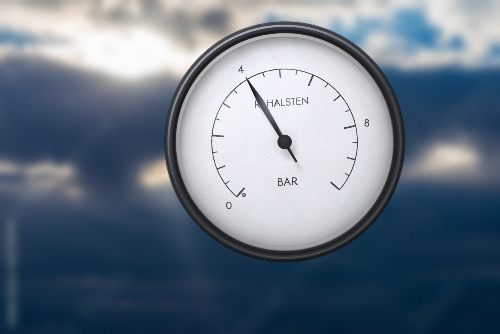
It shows 4 bar
